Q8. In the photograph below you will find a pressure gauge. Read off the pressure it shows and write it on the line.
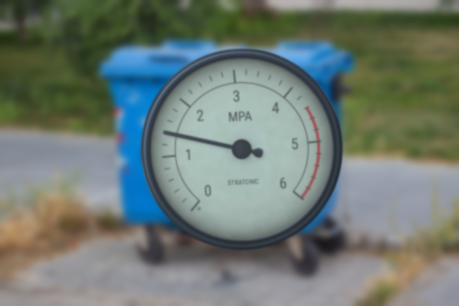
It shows 1.4 MPa
